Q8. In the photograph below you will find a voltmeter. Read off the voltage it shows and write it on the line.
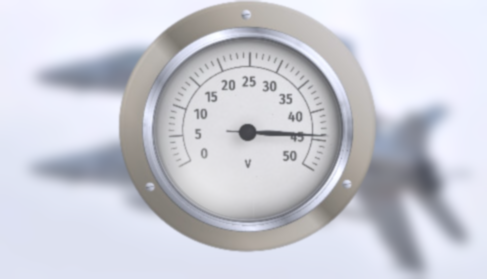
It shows 44 V
